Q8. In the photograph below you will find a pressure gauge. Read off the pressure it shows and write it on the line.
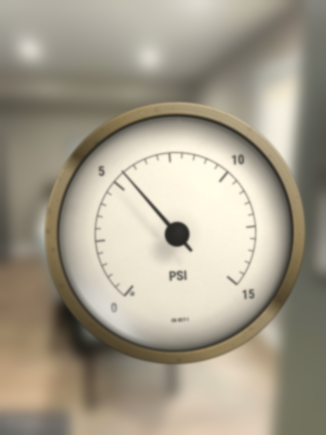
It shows 5.5 psi
